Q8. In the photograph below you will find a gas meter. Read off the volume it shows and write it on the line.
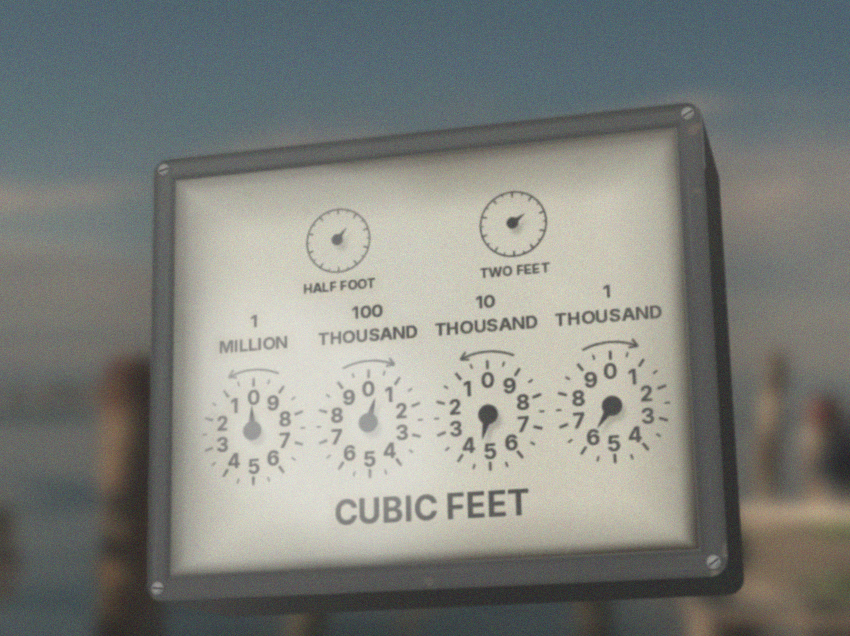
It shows 4600 ft³
